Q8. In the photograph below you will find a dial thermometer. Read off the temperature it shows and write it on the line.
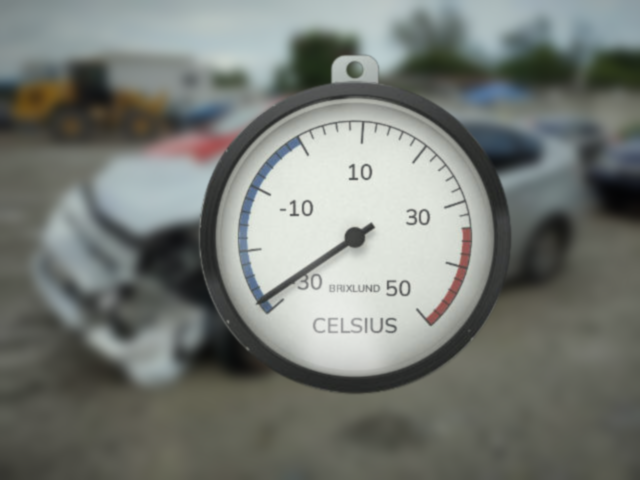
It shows -28 °C
